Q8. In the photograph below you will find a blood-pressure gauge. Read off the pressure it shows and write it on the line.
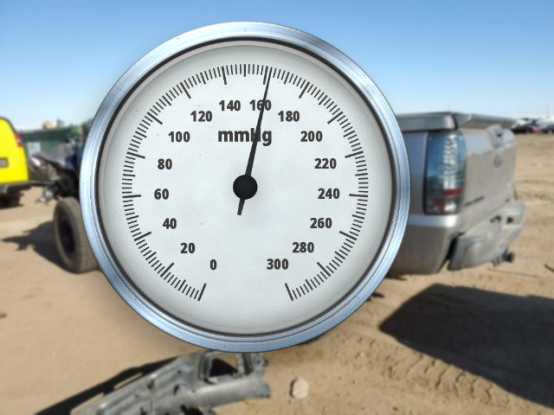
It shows 162 mmHg
